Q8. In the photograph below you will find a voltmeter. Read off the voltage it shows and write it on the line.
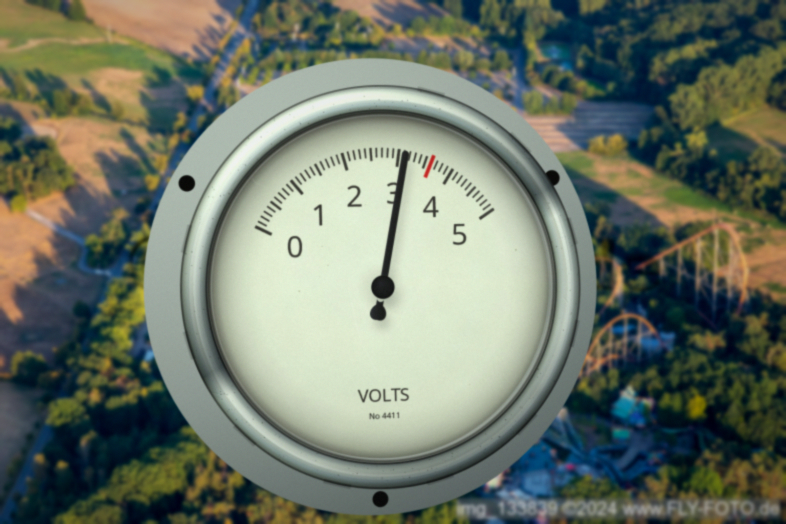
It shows 3.1 V
